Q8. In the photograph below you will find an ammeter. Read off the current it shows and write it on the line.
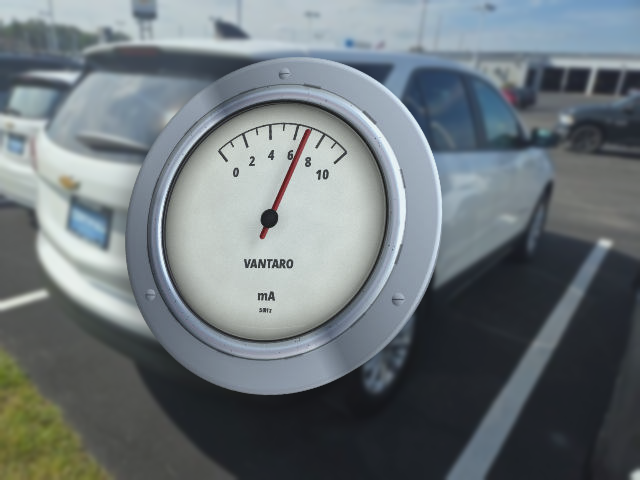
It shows 7 mA
